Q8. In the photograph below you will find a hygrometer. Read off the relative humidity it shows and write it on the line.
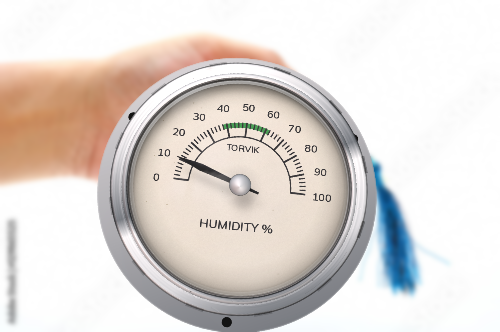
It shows 10 %
